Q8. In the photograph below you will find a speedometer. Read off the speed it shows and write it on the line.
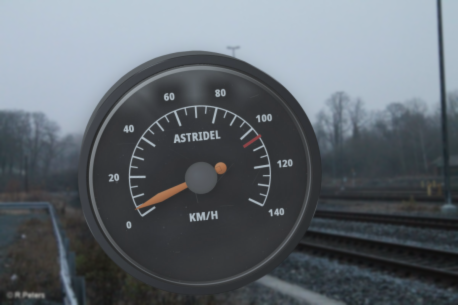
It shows 5 km/h
